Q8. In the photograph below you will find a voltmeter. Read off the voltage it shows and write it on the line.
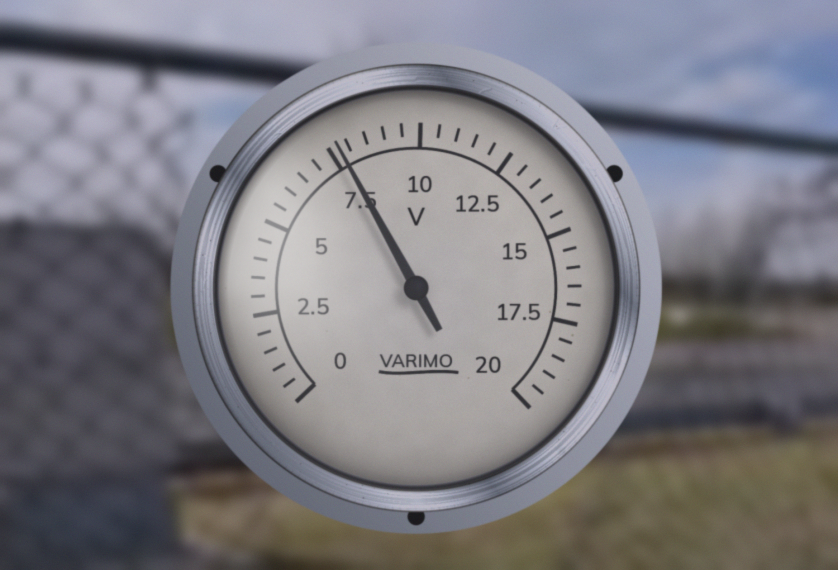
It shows 7.75 V
